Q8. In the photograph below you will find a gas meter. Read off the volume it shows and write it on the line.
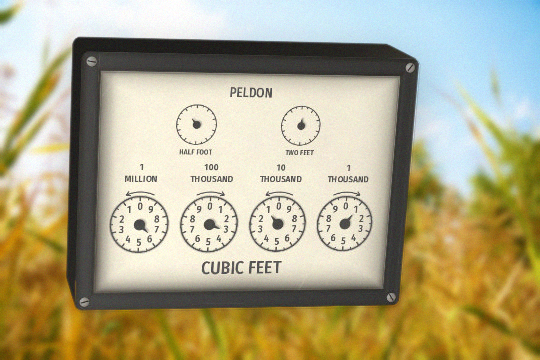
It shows 631100 ft³
